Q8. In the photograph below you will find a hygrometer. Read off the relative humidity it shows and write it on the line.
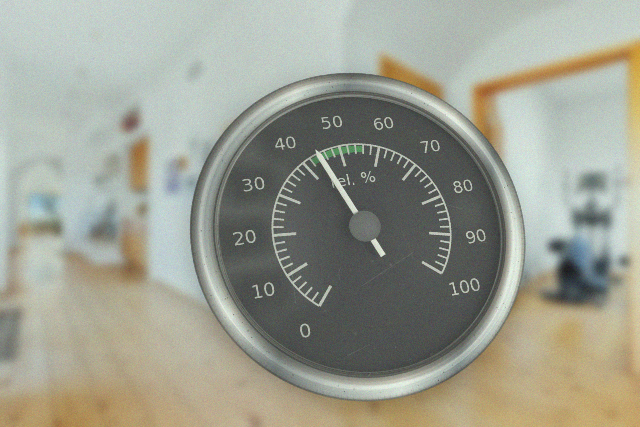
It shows 44 %
